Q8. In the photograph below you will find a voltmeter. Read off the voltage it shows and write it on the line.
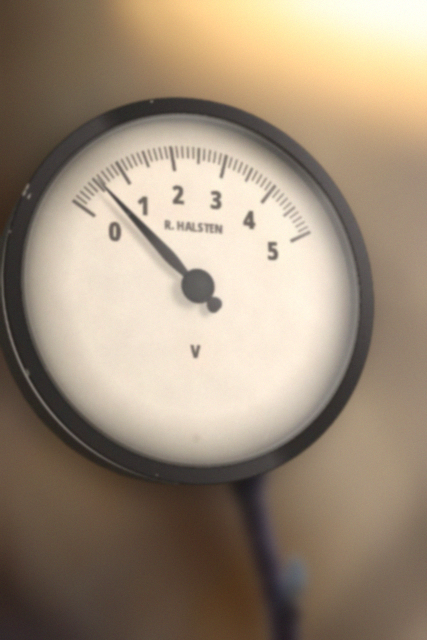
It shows 0.5 V
